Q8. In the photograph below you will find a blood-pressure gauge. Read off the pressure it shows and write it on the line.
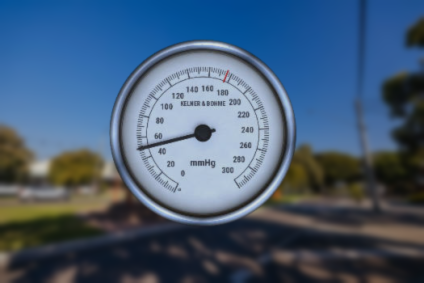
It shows 50 mmHg
